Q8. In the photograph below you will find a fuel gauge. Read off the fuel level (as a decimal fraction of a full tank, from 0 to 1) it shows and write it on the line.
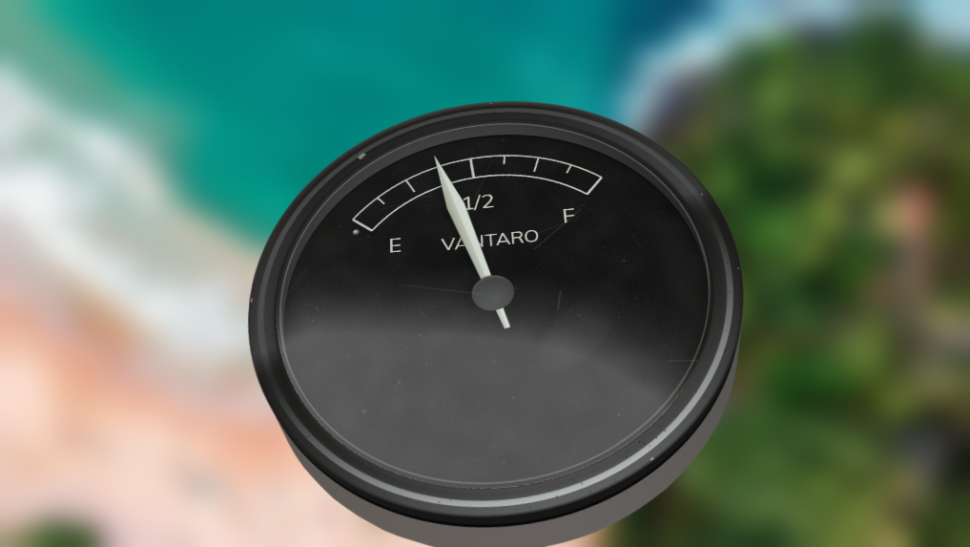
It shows 0.375
